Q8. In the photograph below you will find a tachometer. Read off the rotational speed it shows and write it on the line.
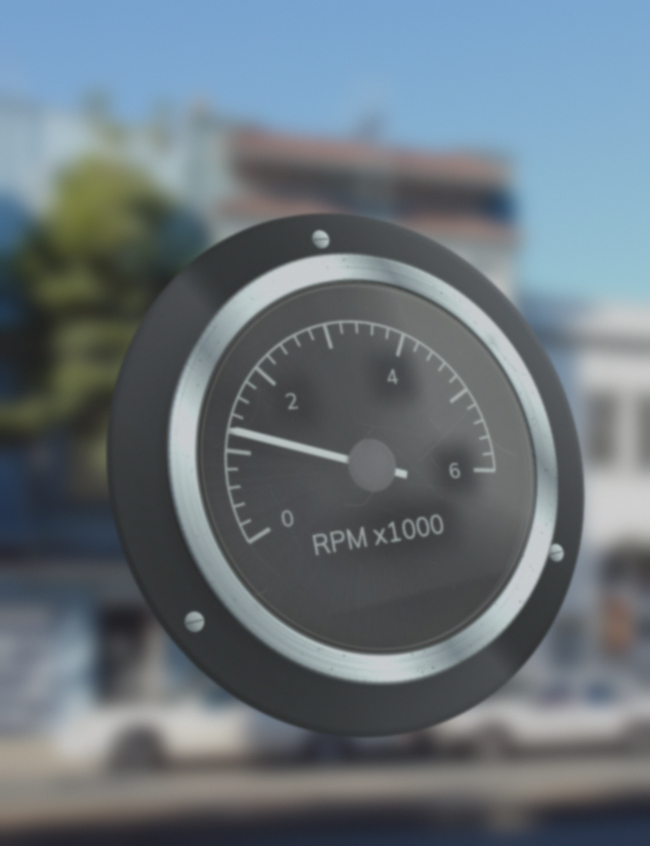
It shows 1200 rpm
